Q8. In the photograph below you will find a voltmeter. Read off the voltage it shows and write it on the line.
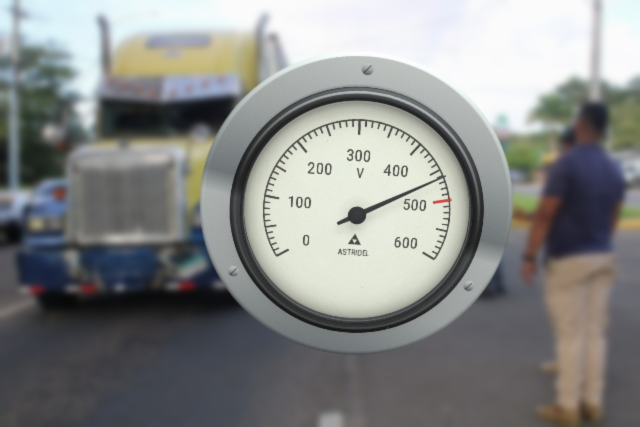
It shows 460 V
